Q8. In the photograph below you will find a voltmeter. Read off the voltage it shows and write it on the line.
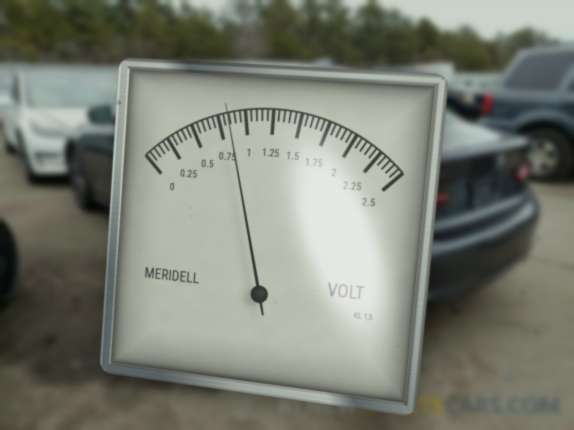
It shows 0.85 V
